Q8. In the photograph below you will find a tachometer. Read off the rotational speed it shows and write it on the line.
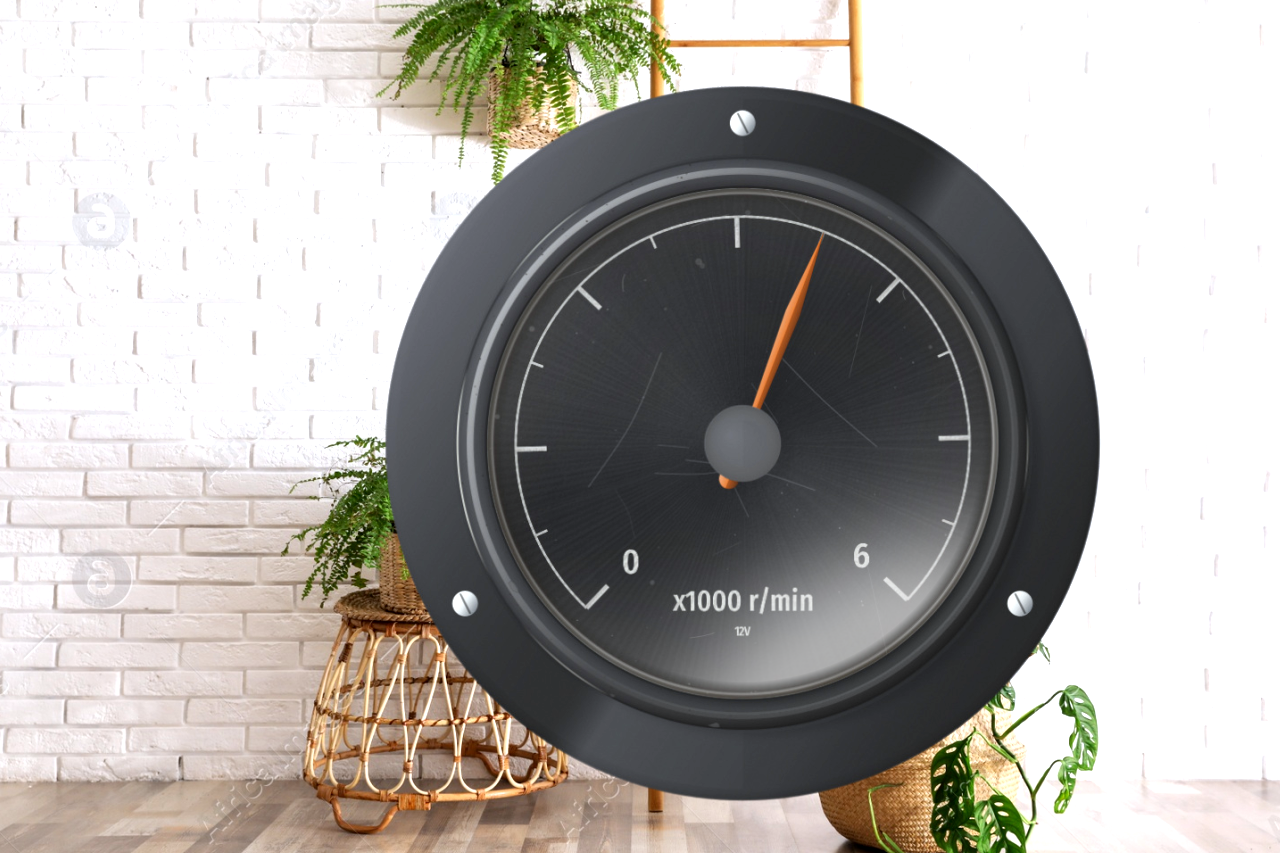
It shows 3500 rpm
